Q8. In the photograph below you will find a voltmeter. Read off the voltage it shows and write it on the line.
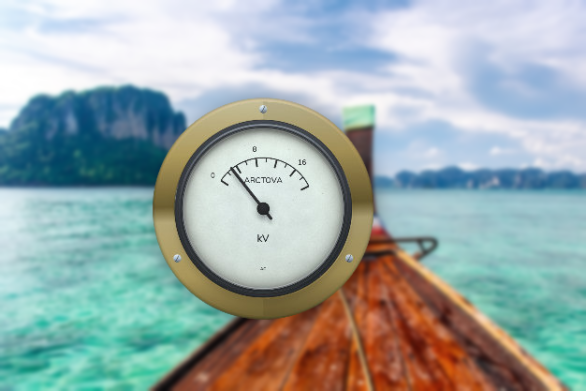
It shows 3 kV
